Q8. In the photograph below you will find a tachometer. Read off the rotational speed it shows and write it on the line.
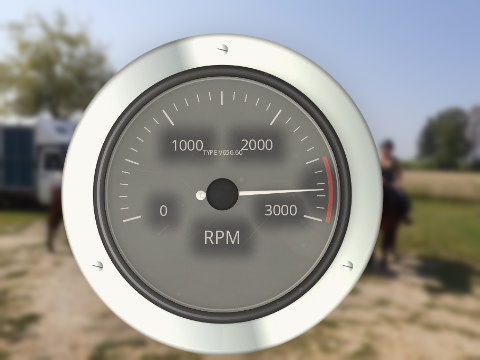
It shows 2750 rpm
